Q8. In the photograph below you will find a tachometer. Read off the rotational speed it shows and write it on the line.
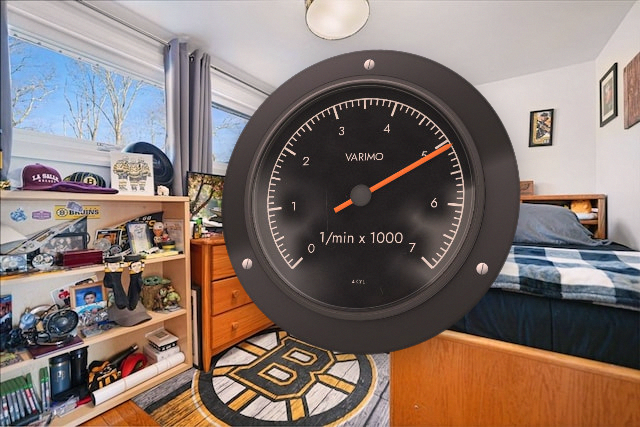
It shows 5100 rpm
